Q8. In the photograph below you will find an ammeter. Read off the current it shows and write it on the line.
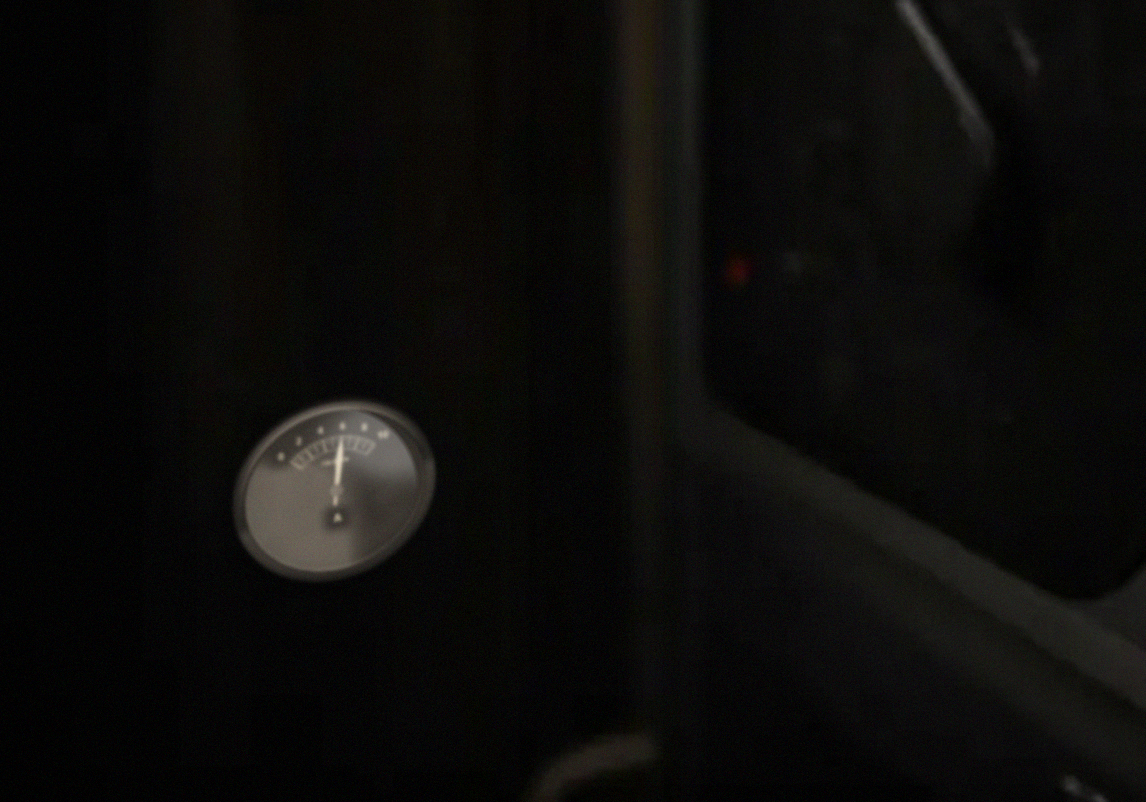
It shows 6 A
